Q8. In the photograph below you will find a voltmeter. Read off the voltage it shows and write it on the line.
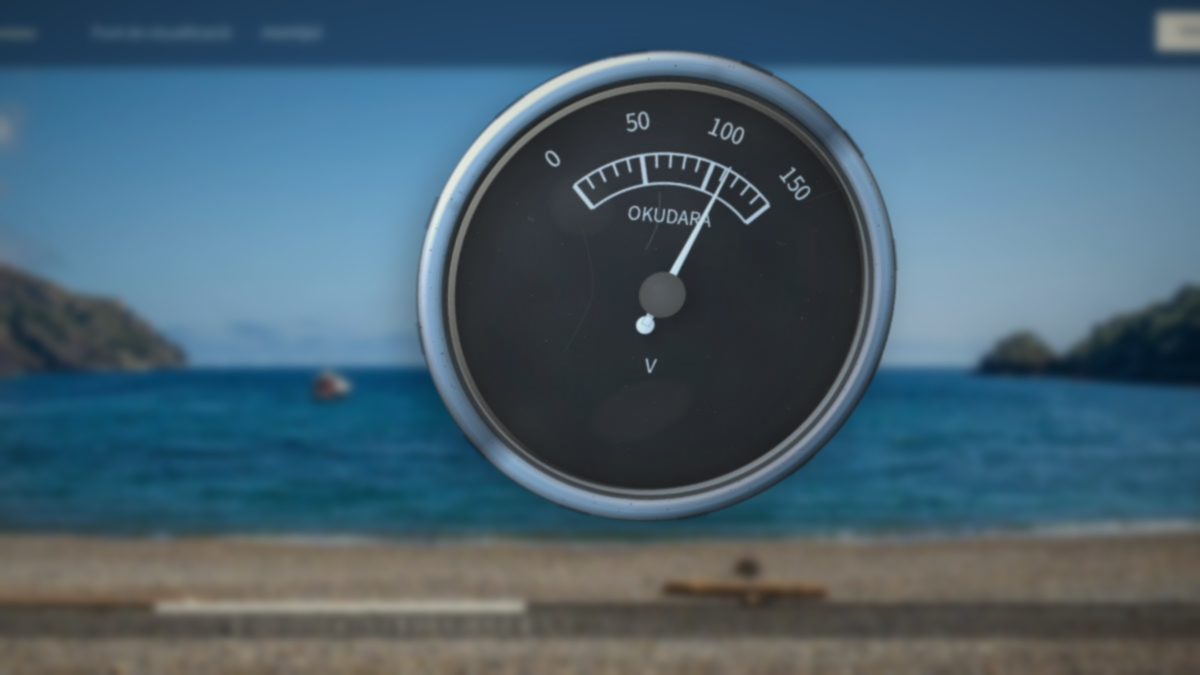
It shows 110 V
